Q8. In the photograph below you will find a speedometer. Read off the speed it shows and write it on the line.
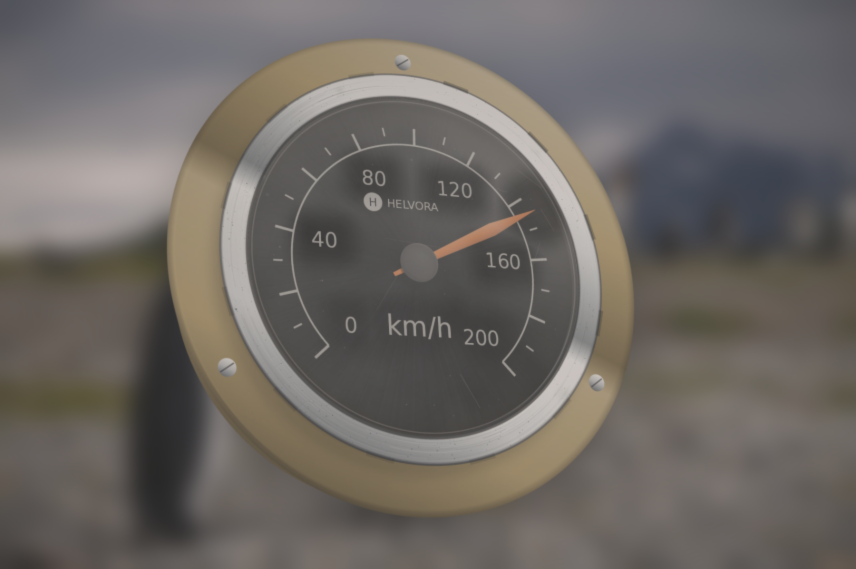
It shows 145 km/h
